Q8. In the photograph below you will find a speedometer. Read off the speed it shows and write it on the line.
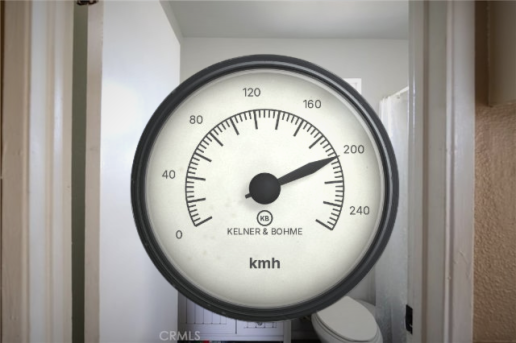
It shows 200 km/h
